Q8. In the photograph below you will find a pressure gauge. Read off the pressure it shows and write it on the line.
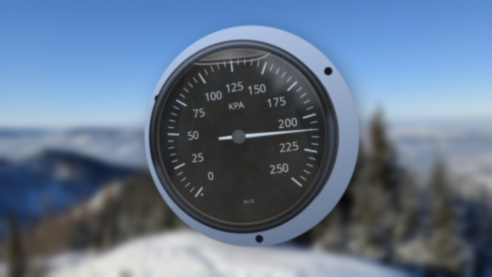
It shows 210 kPa
